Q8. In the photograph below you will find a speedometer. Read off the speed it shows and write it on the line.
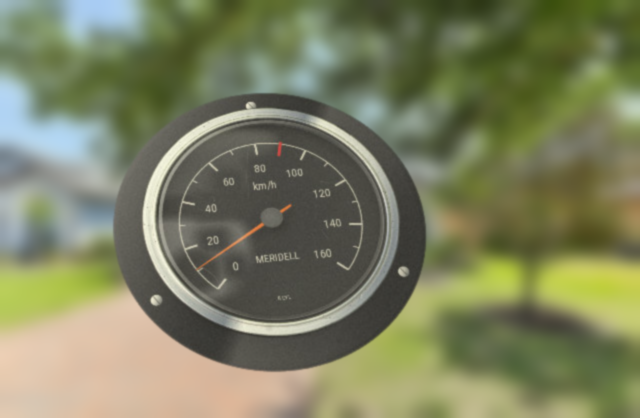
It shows 10 km/h
